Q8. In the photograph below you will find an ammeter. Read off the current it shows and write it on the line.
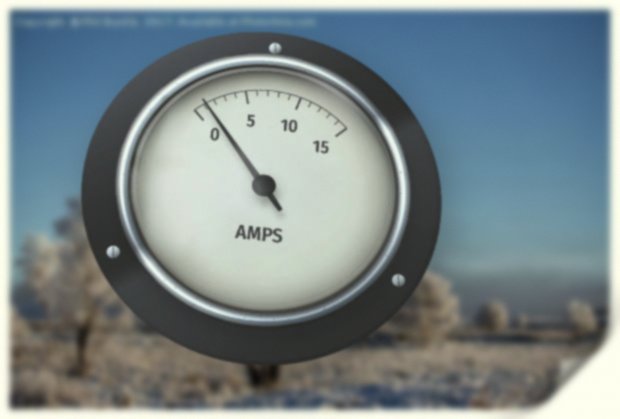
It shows 1 A
